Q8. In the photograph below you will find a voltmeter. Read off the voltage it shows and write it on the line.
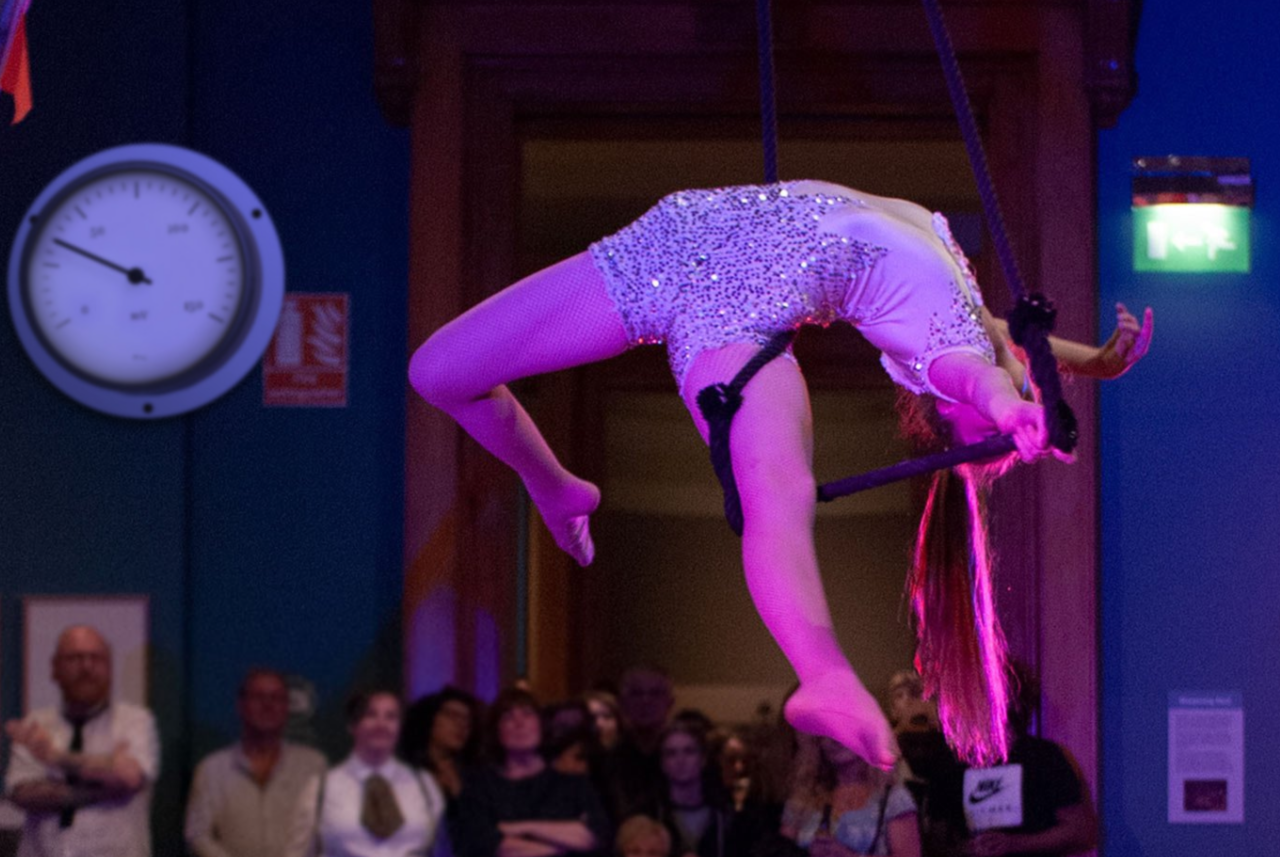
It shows 35 mV
